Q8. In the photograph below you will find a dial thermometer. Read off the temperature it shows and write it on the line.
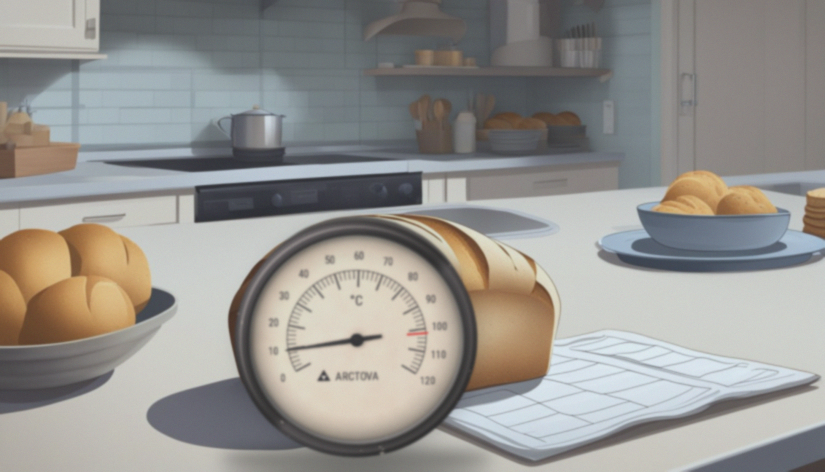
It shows 10 °C
